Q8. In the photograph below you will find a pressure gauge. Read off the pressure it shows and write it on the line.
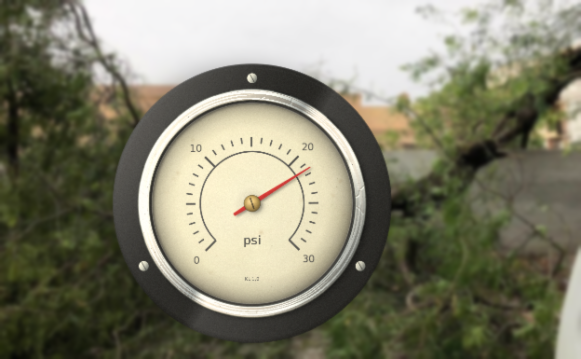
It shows 21.5 psi
